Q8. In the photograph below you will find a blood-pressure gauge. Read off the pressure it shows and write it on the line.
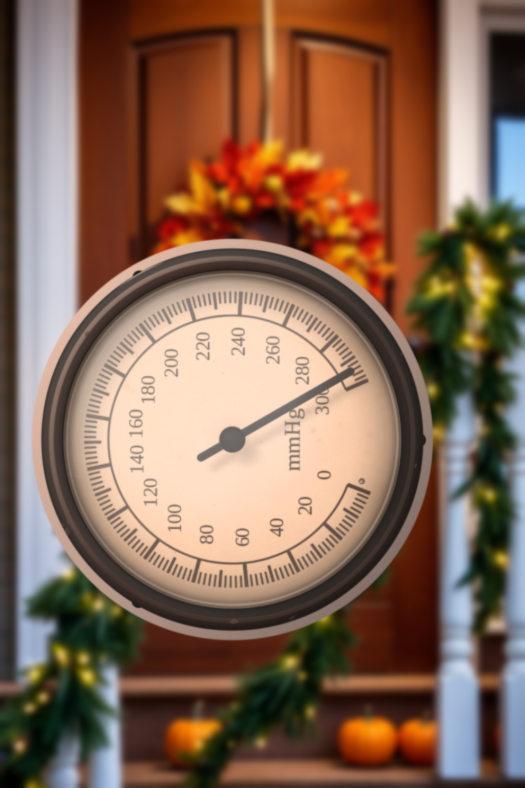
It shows 294 mmHg
